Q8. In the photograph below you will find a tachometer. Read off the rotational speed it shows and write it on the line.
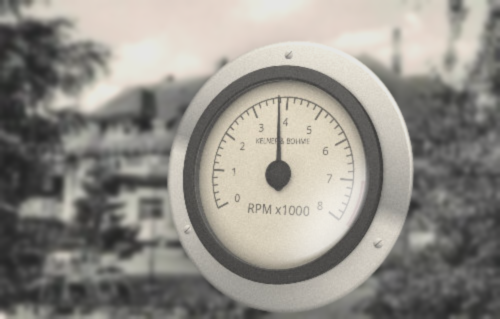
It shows 3800 rpm
